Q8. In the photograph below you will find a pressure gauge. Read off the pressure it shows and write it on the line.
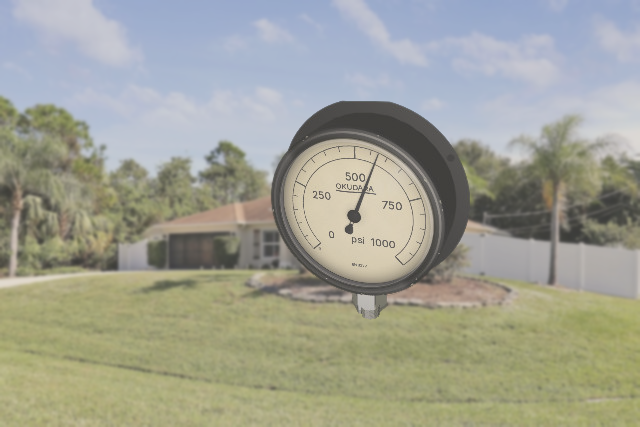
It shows 575 psi
